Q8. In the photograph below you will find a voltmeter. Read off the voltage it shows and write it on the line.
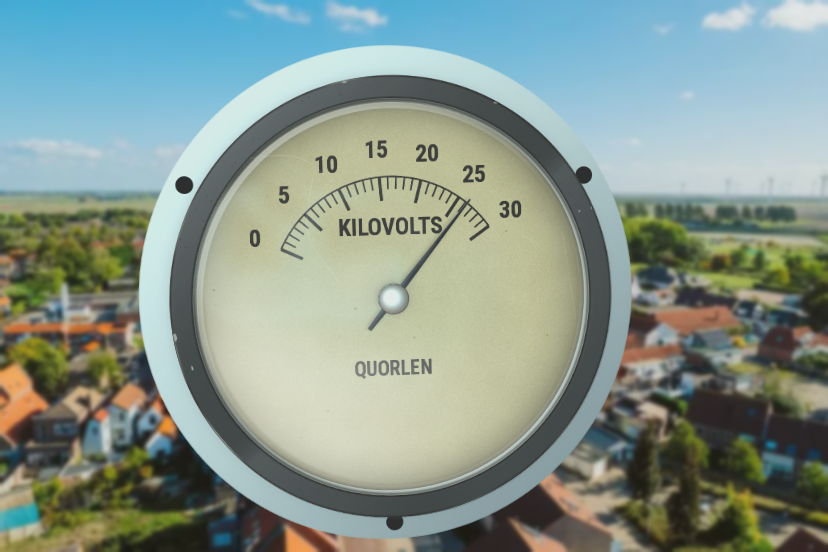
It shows 26 kV
